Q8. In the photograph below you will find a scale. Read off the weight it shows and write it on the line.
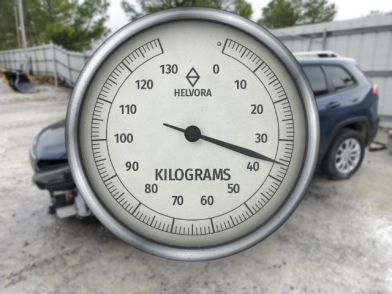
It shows 36 kg
